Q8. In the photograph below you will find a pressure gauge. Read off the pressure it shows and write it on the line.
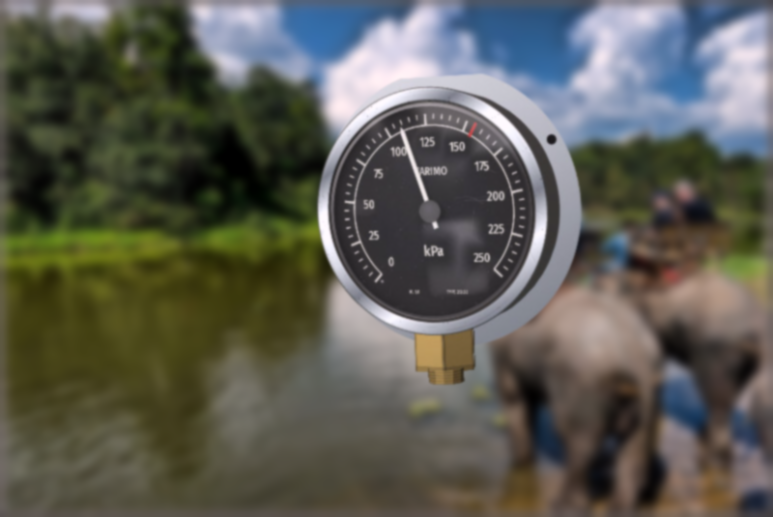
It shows 110 kPa
